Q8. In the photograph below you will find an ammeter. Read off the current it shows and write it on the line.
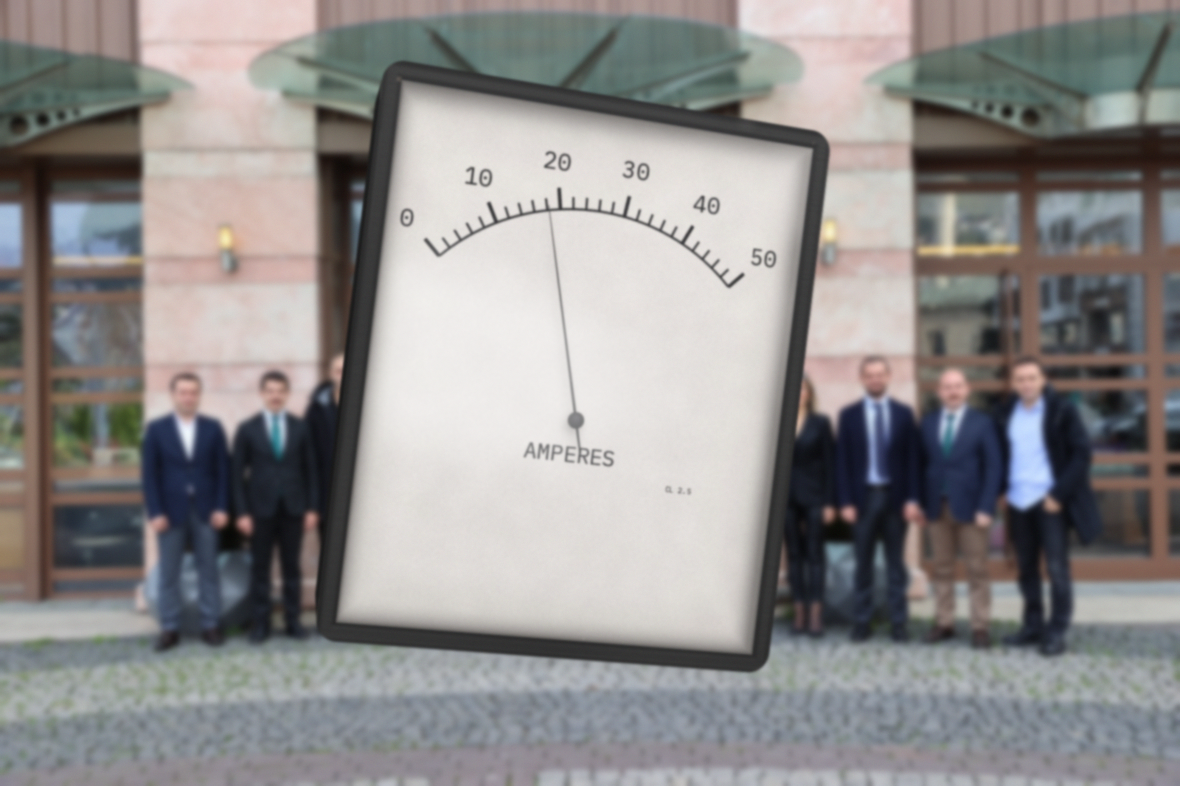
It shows 18 A
